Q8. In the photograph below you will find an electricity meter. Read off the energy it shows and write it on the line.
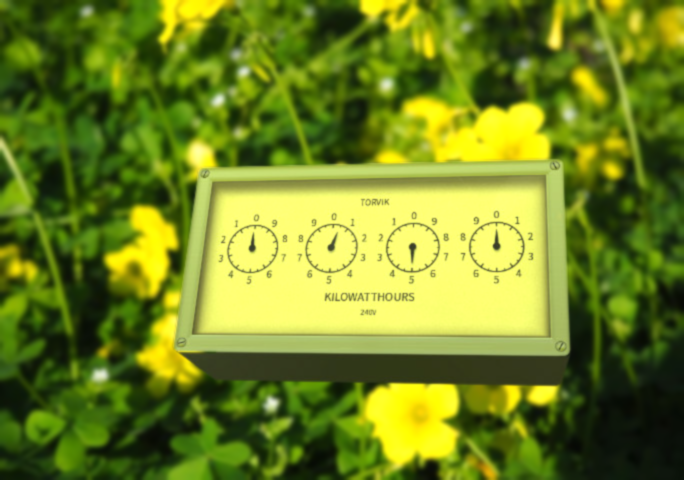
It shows 50 kWh
